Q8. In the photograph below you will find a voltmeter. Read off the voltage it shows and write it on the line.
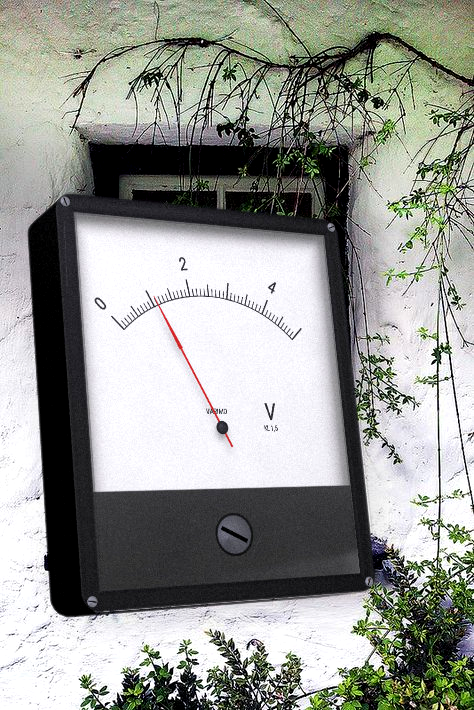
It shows 1 V
